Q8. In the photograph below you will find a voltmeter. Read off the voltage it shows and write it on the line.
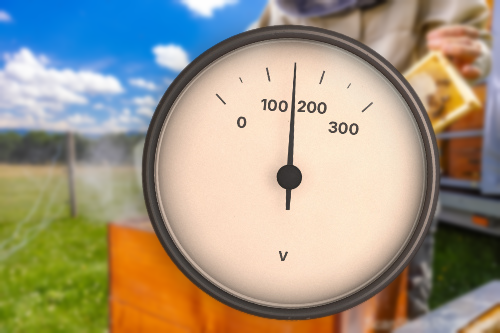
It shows 150 V
